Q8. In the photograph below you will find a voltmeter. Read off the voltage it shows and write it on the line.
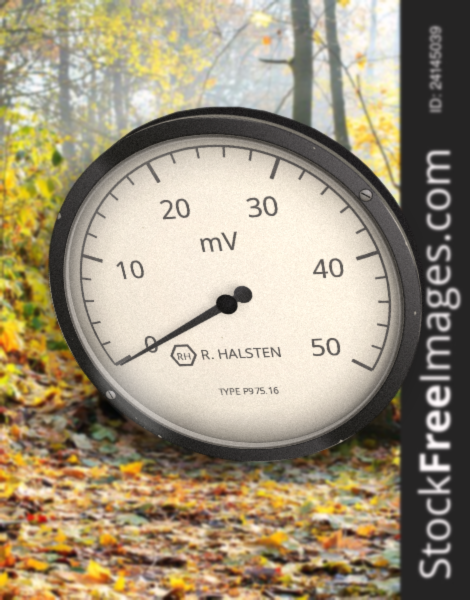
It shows 0 mV
